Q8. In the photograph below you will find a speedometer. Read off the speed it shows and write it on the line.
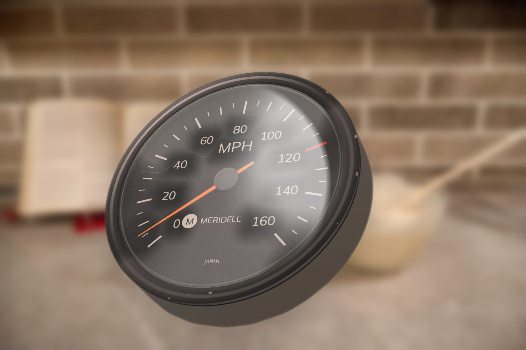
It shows 5 mph
